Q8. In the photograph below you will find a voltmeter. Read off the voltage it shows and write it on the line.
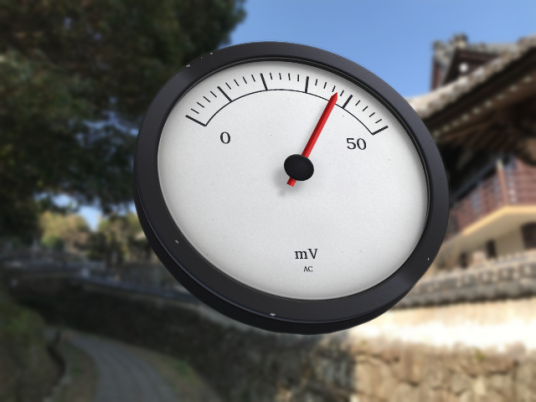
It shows 37 mV
